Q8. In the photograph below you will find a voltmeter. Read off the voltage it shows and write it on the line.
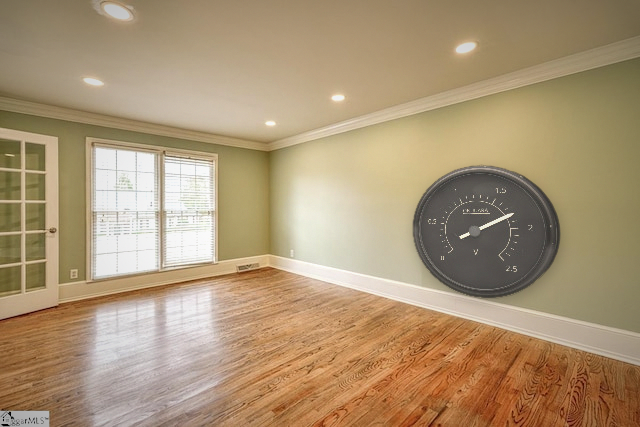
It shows 1.8 V
